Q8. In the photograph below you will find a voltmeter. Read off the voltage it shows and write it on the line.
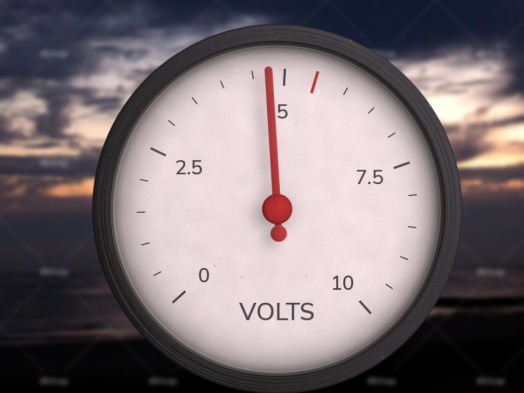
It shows 4.75 V
